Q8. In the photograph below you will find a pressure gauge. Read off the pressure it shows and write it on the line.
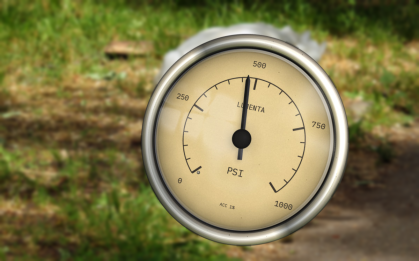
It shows 475 psi
